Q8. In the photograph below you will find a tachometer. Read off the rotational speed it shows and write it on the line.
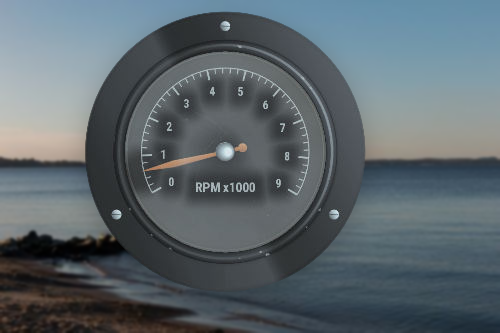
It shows 600 rpm
